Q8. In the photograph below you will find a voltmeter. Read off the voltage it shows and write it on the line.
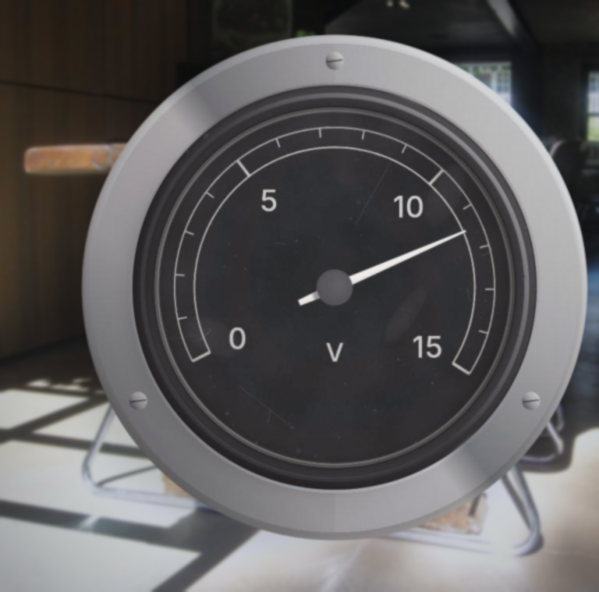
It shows 11.5 V
